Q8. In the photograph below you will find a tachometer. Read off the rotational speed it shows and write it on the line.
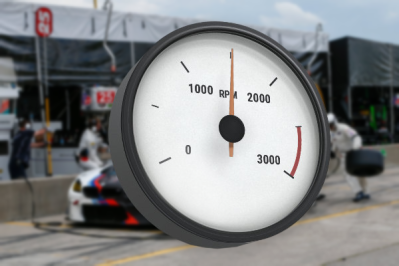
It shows 1500 rpm
